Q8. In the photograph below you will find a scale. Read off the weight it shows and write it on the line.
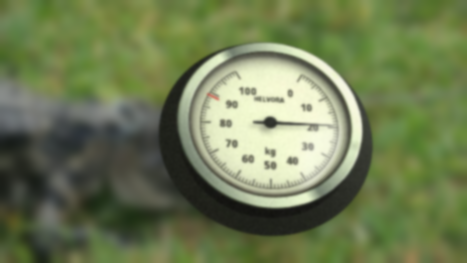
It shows 20 kg
